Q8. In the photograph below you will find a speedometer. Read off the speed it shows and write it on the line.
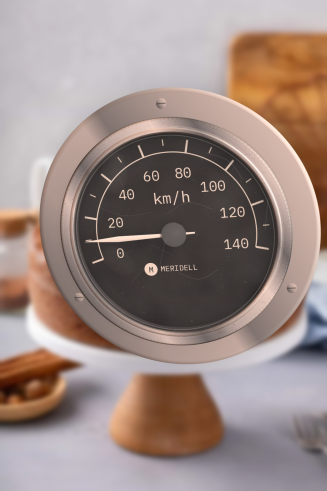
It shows 10 km/h
